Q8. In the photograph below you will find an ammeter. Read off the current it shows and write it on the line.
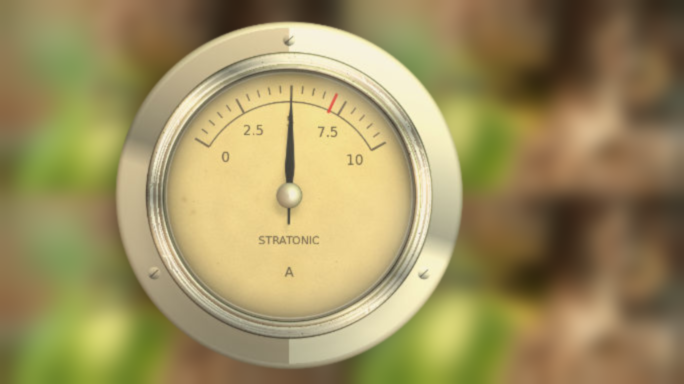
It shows 5 A
